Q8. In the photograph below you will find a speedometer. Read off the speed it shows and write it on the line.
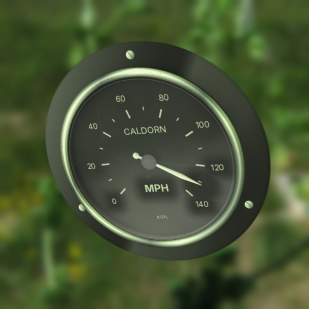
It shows 130 mph
